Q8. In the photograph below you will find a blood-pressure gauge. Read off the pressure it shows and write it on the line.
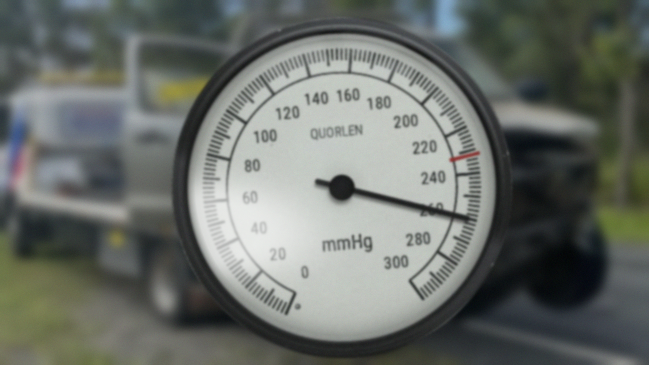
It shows 260 mmHg
